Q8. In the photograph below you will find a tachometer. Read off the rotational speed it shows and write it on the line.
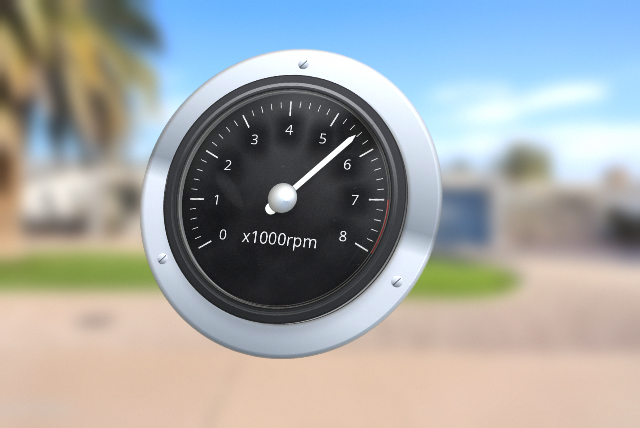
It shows 5600 rpm
